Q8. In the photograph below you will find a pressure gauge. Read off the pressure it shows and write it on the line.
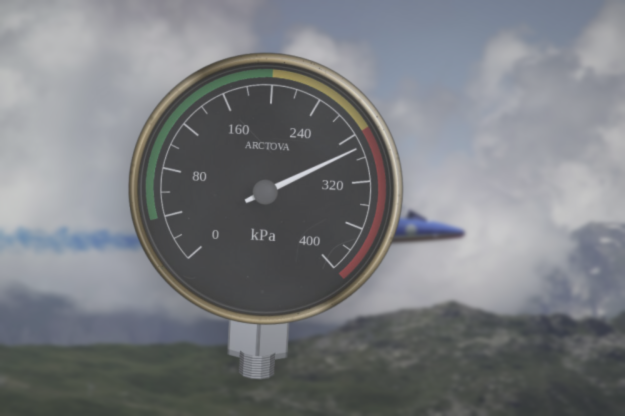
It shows 290 kPa
